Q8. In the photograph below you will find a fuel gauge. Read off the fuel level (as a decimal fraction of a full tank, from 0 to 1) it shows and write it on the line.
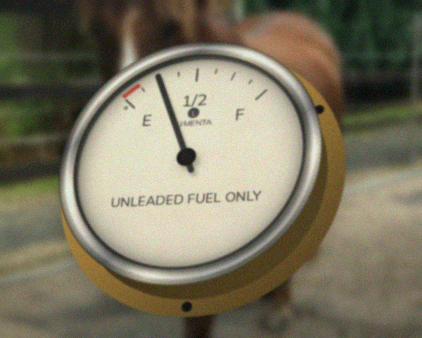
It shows 0.25
